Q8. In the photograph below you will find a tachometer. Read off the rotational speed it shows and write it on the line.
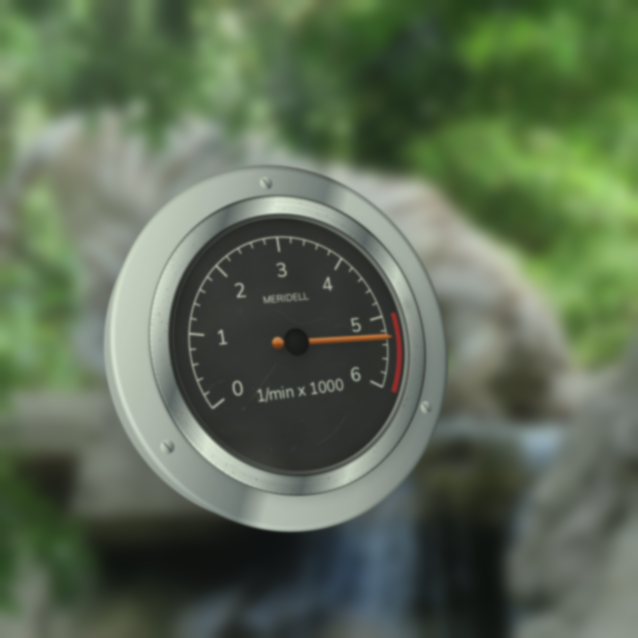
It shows 5300 rpm
